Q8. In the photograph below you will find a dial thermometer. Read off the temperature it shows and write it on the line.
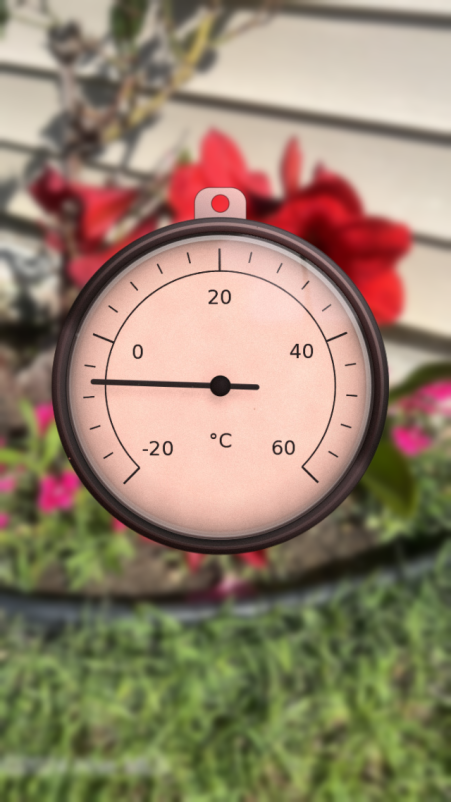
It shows -6 °C
